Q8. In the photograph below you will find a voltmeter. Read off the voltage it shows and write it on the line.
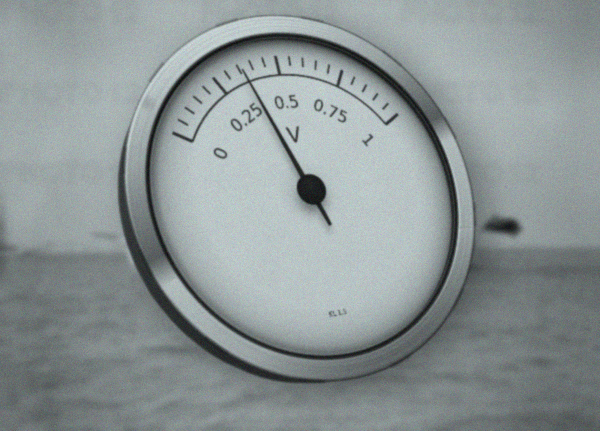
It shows 0.35 V
